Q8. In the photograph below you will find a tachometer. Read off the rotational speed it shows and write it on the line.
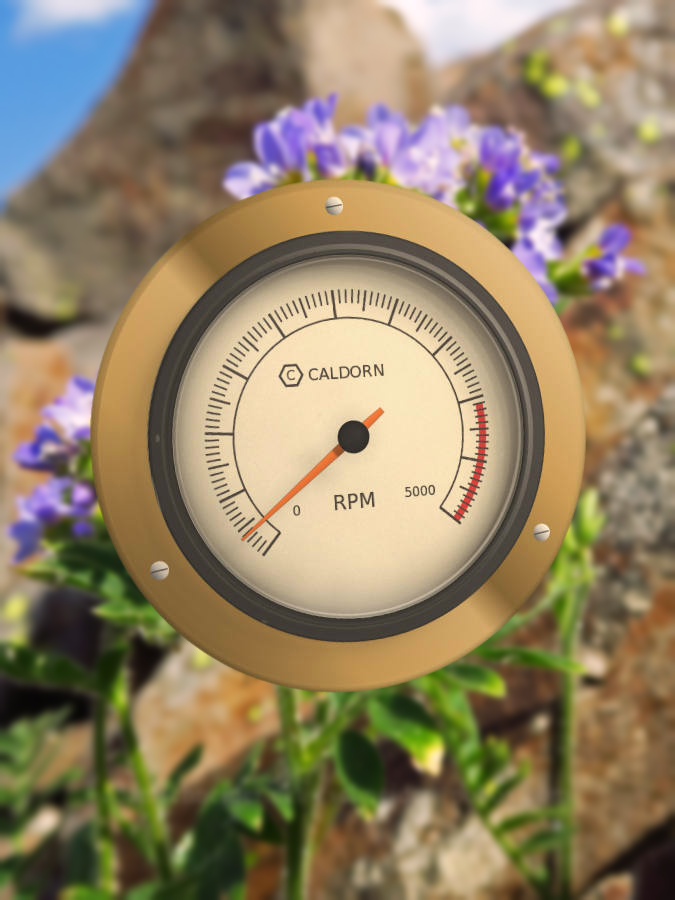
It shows 200 rpm
